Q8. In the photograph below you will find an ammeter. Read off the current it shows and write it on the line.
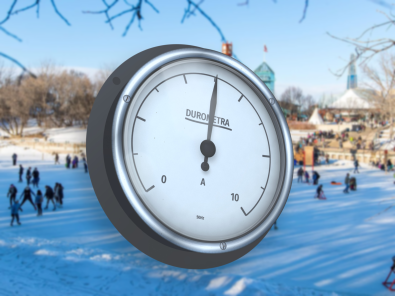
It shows 5 A
